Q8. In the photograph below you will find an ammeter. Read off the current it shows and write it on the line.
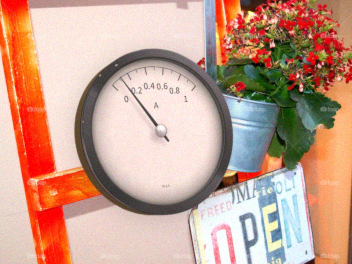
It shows 0.1 A
